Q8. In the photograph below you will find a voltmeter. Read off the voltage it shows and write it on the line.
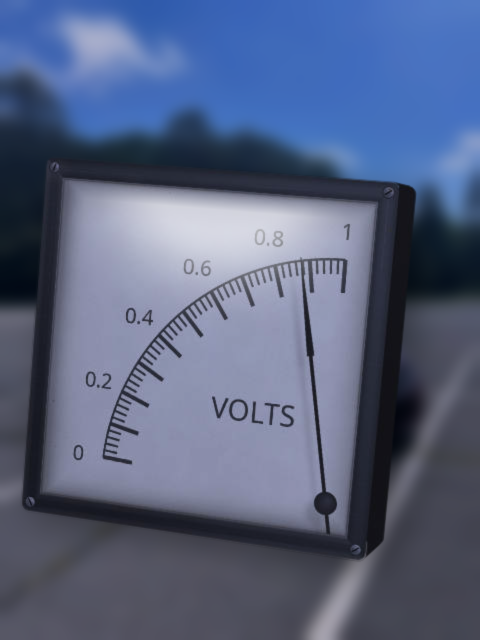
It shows 0.88 V
